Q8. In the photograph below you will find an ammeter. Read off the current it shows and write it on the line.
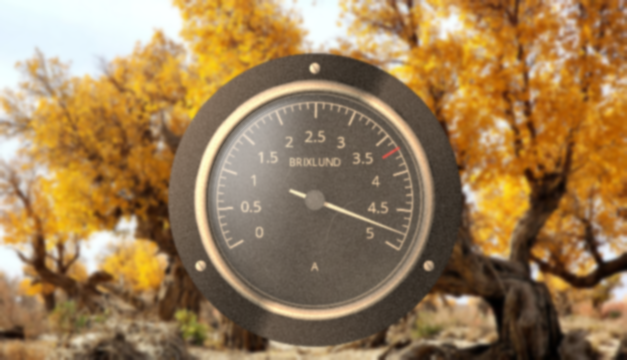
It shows 4.8 A
